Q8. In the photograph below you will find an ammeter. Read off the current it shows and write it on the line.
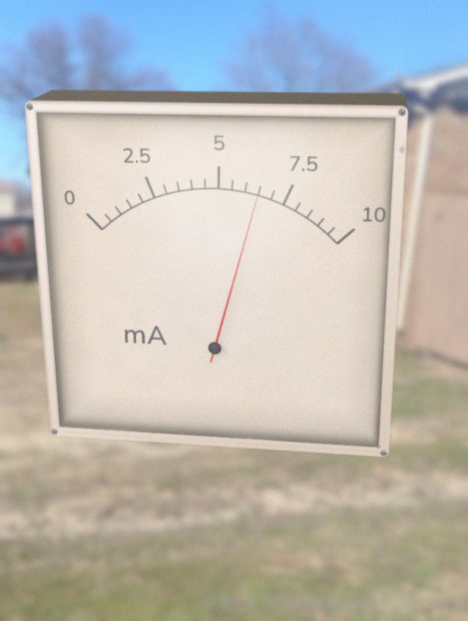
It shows 6.5 mA
